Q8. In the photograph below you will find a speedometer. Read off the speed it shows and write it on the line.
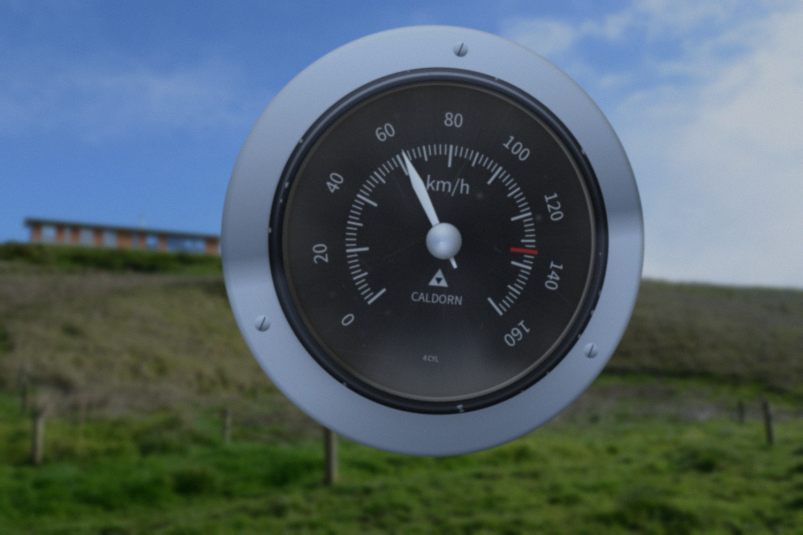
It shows 62 km/h
